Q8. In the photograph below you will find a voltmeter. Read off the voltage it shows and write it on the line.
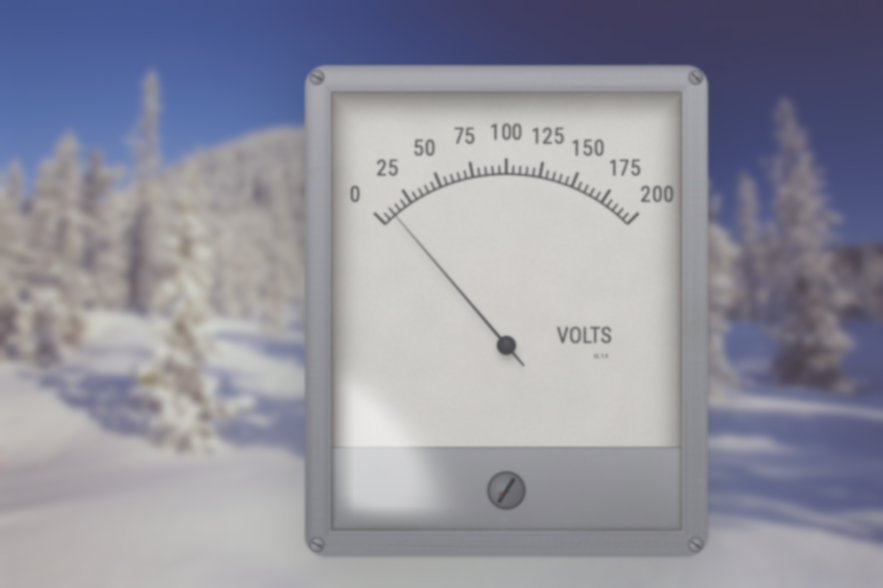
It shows 10 V
